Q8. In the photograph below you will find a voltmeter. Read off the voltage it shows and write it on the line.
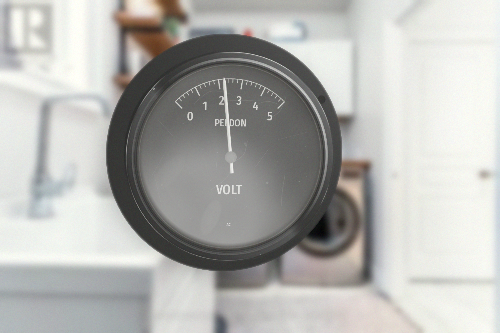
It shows 2.2 V
